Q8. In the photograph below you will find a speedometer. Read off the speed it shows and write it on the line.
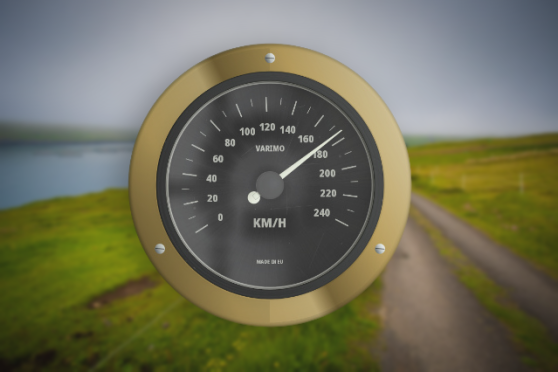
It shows 175 km/h
